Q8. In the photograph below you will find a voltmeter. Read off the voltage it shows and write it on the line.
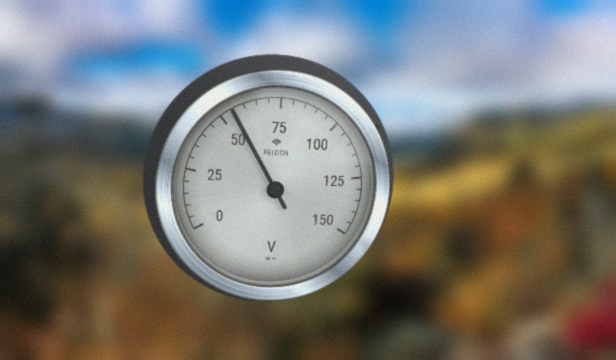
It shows 55 V
